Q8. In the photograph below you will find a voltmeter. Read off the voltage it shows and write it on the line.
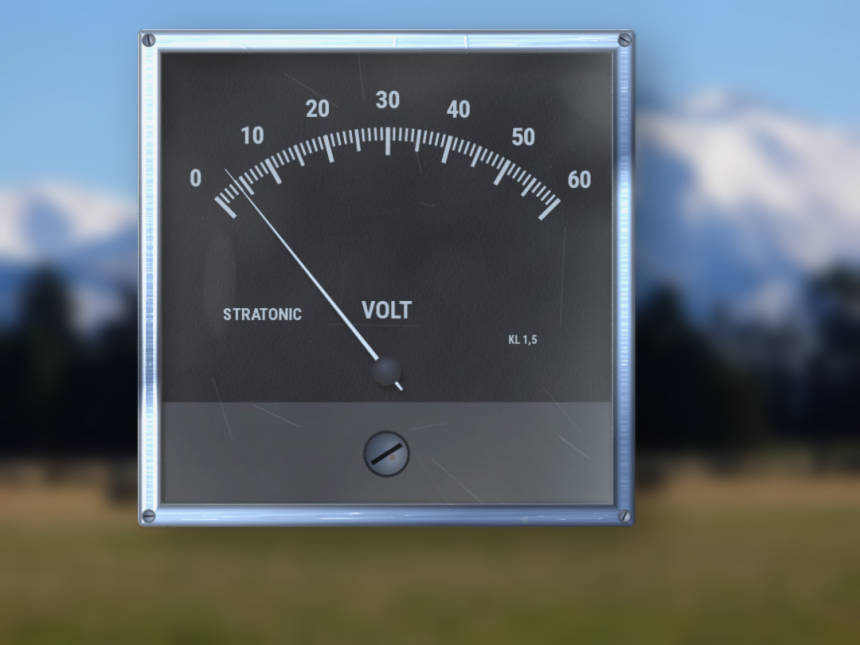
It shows 4 V
